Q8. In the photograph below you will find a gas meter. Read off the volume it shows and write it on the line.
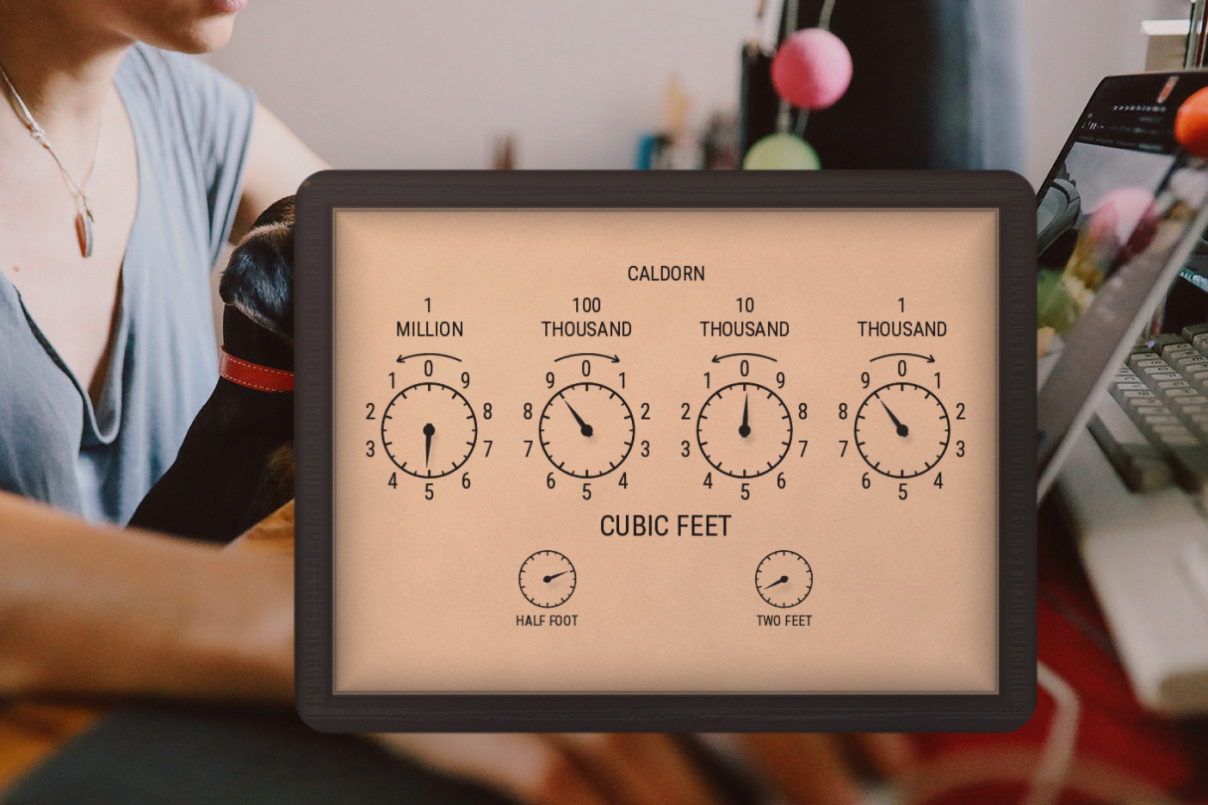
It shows 489900 ft³
